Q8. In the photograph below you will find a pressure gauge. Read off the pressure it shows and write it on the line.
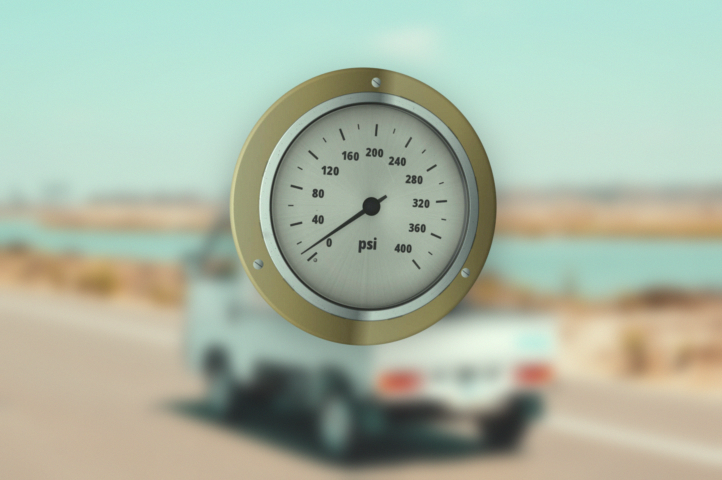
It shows 10 psi
